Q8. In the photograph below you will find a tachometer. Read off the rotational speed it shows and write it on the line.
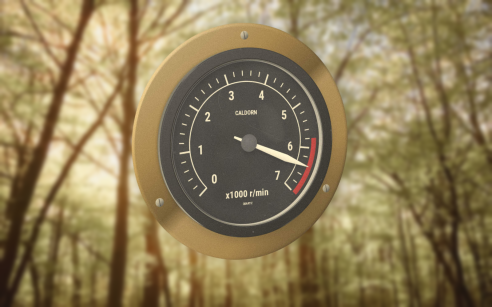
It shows 6400 rpm
